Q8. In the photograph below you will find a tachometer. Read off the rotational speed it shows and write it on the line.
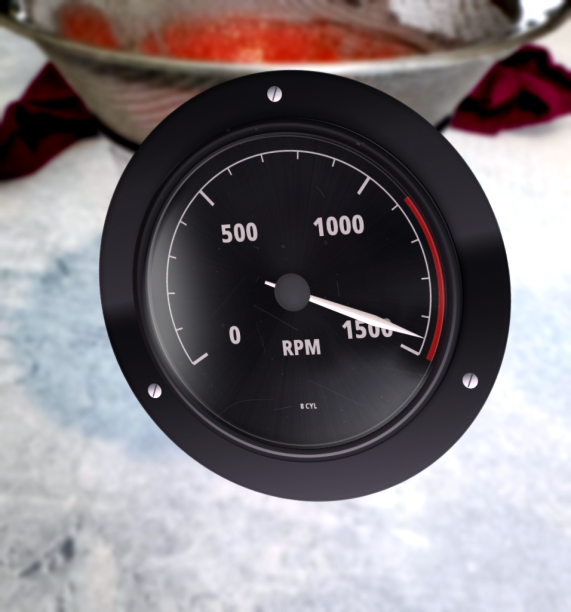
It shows 1450 rpm
